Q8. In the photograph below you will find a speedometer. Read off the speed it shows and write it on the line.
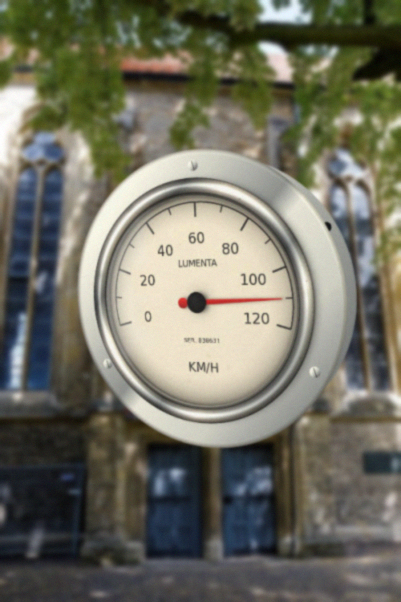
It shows 110 km/h
